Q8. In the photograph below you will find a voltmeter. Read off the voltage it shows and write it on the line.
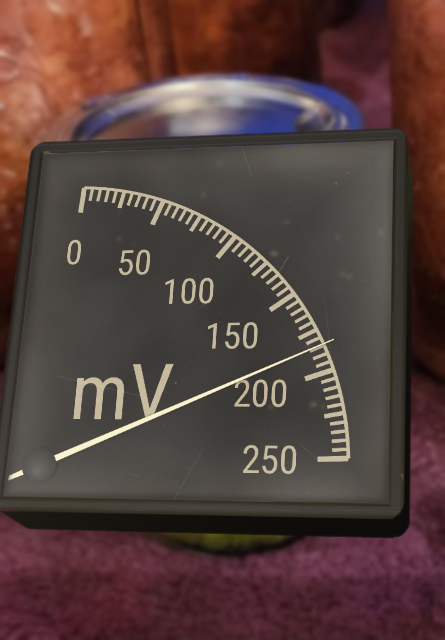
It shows 185 mV
